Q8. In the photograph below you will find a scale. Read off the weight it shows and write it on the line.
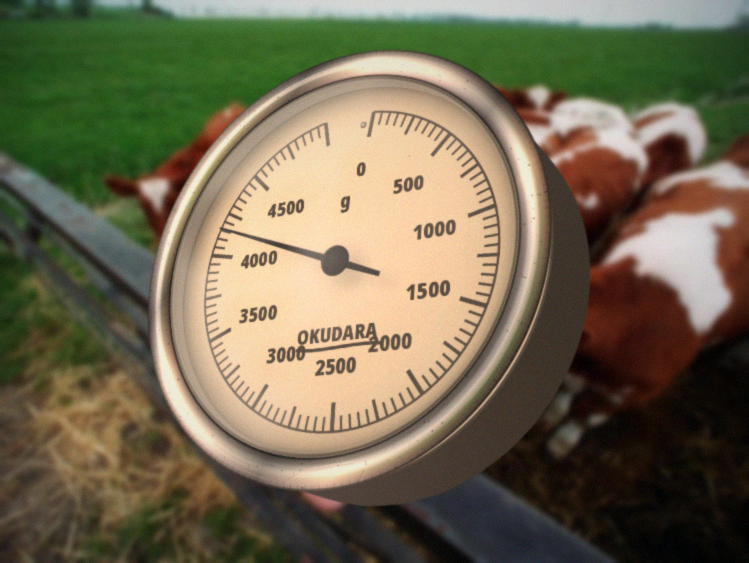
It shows 4150 g
